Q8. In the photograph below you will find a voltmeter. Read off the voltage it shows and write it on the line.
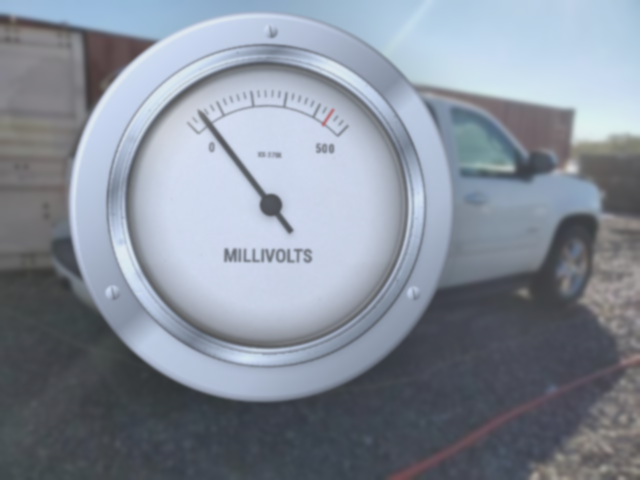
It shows 40 mV
